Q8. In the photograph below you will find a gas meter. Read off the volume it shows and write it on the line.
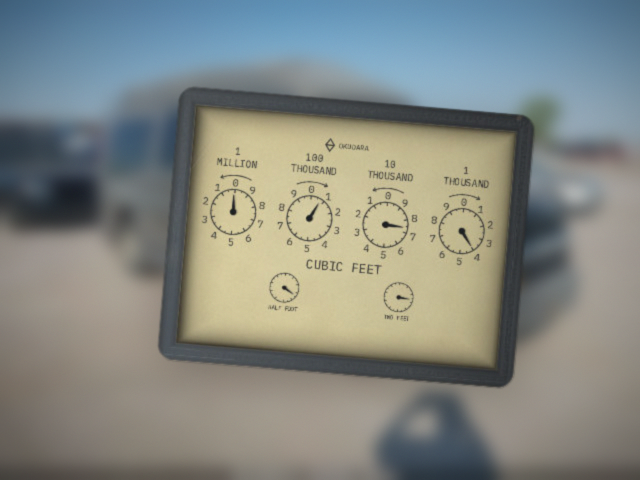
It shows 7400 ft³
